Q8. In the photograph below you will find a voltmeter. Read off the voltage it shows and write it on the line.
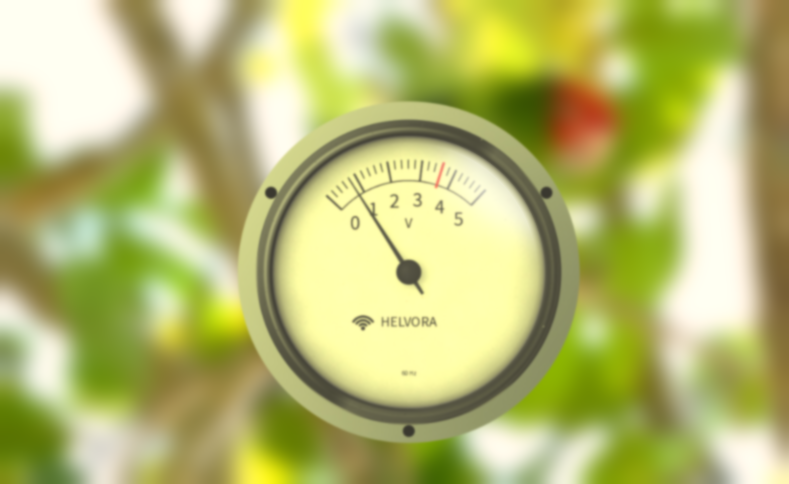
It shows 0.8 V
